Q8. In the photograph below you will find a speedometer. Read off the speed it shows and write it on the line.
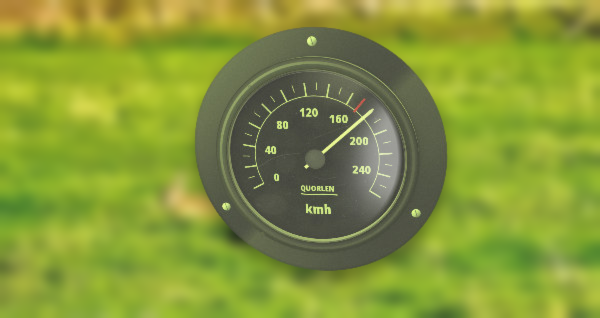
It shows 180 km/h
